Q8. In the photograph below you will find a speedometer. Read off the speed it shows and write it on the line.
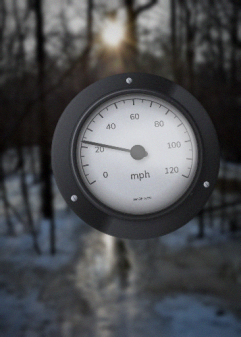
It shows 22.5 mph
